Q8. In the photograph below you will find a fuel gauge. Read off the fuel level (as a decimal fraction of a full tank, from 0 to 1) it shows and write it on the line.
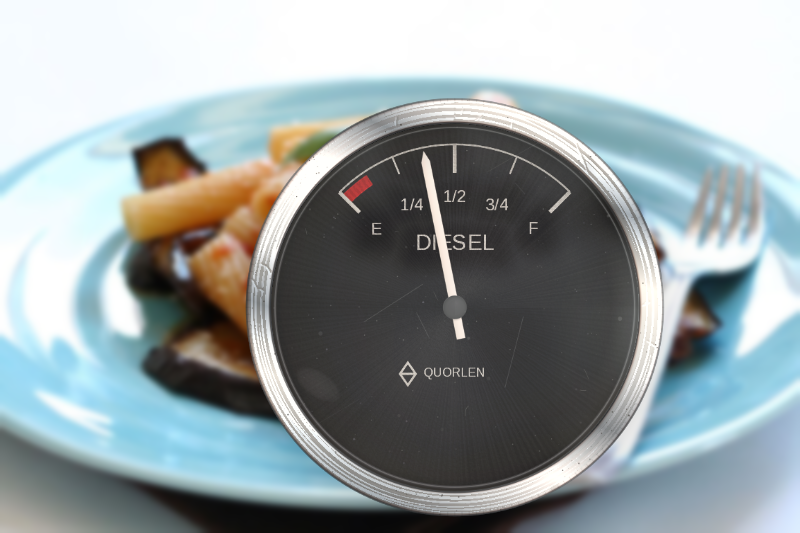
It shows 0.375
